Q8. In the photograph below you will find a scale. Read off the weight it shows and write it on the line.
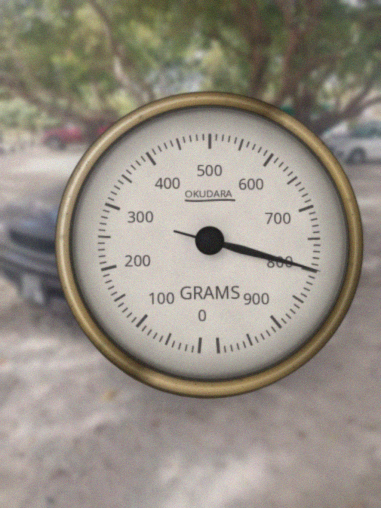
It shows 800 g
